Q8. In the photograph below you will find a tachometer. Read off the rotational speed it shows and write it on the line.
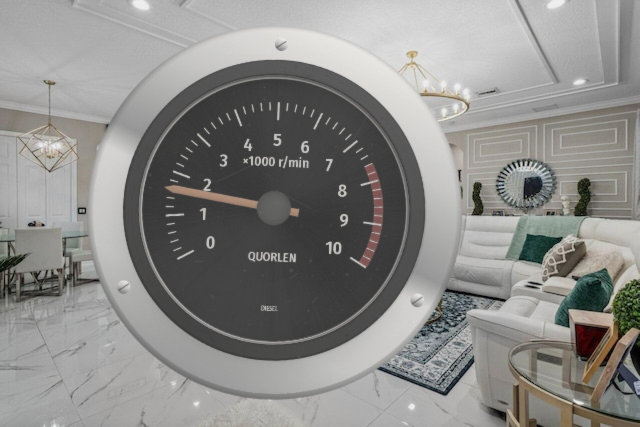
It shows 1600 rpm
